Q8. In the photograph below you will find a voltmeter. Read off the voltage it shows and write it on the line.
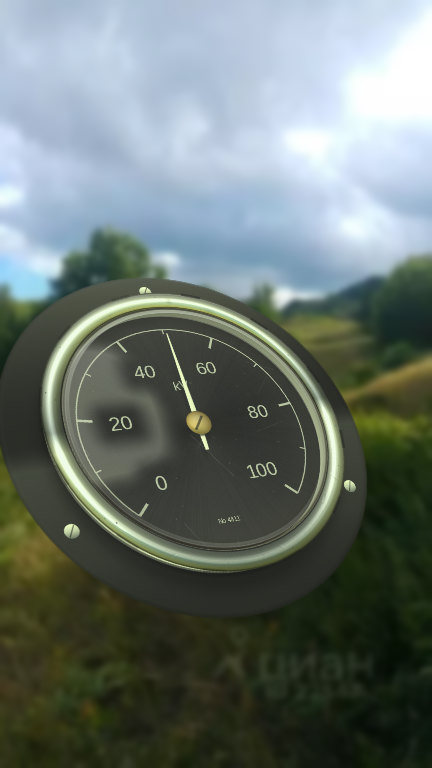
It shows 50 kV
